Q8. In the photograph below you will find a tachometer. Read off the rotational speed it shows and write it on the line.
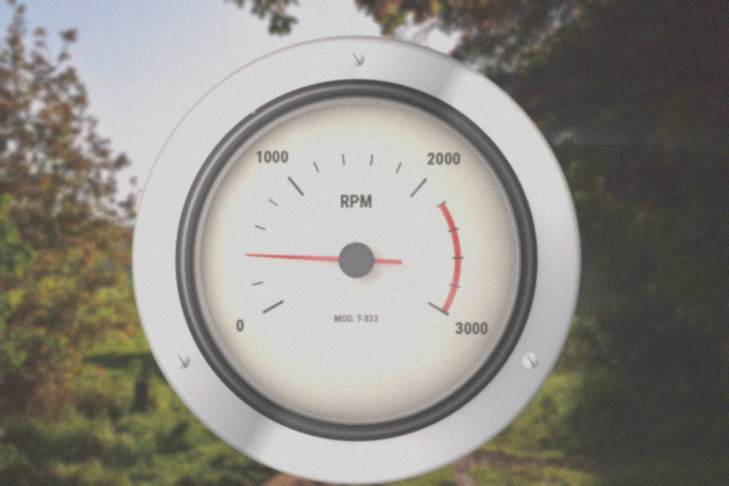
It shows 400 rpm
